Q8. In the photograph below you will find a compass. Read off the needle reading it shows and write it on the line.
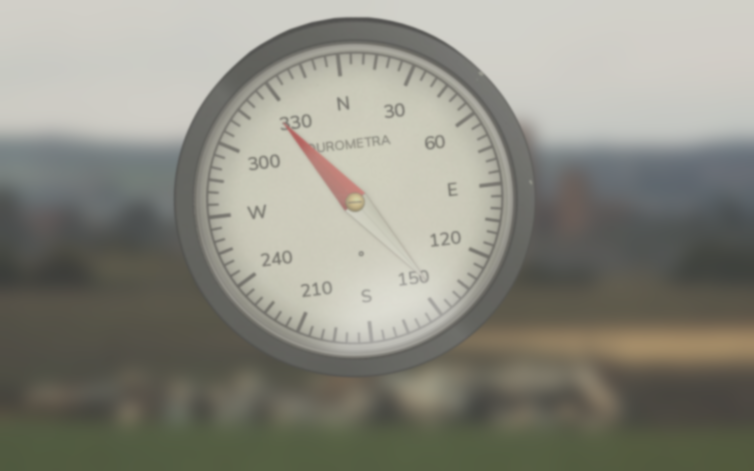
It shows 325 °
